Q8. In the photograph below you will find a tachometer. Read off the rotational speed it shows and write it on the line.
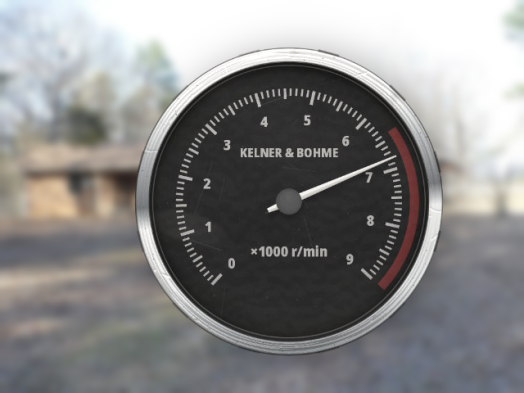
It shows 6800 rpm
